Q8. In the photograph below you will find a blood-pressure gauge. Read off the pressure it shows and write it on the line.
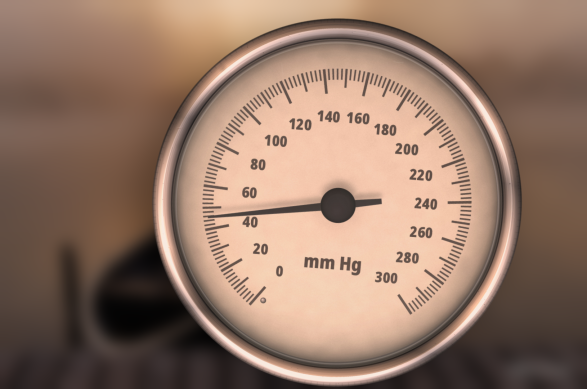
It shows 46 mmHg
